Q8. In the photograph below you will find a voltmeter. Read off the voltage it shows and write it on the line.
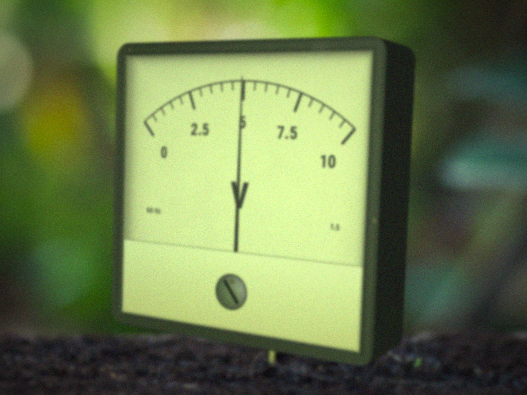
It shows 5 V
